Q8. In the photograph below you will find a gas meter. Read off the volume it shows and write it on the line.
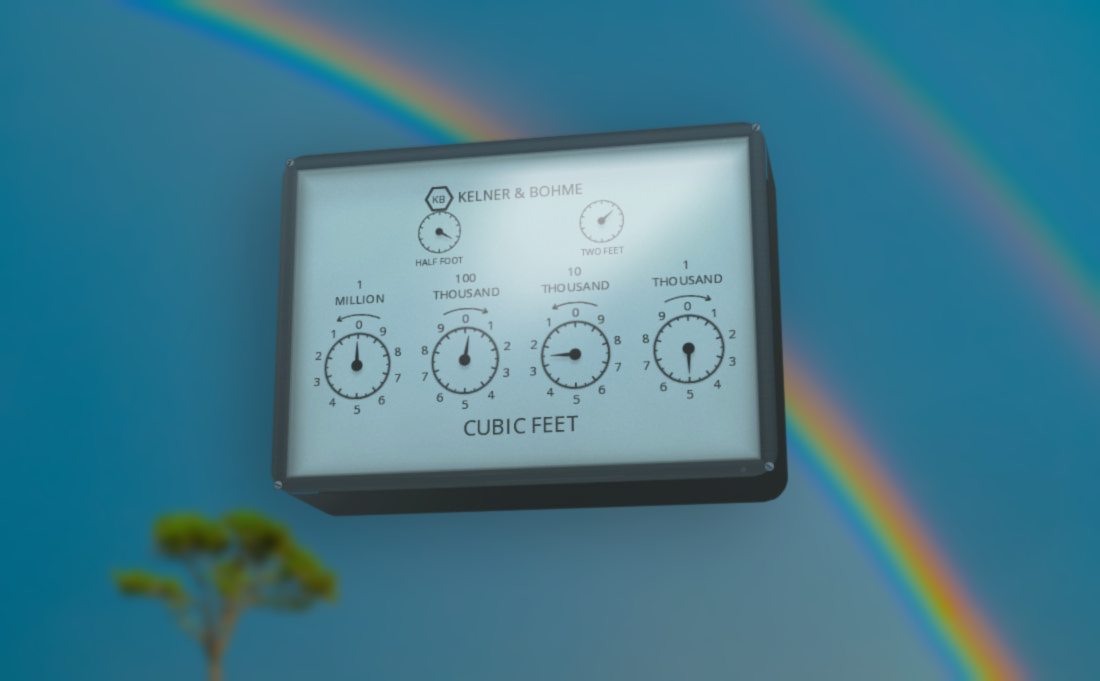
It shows 2500 ft³
